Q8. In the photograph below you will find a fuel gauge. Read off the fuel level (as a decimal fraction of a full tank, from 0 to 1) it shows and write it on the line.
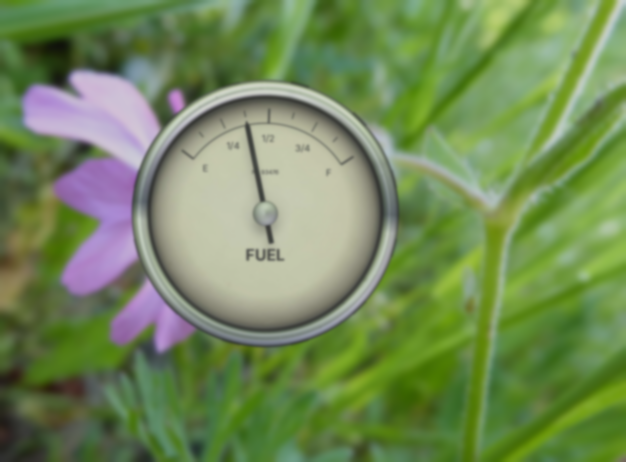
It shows 0.375
